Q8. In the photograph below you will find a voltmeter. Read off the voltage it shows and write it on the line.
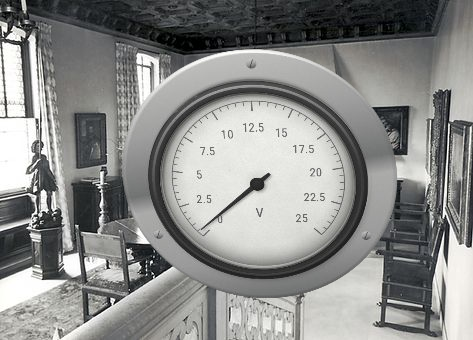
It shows 0.5 V
